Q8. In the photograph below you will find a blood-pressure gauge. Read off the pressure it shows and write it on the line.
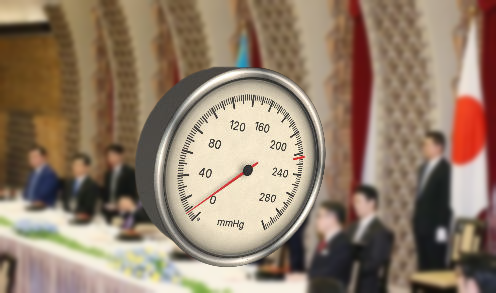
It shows 10 mmHg
